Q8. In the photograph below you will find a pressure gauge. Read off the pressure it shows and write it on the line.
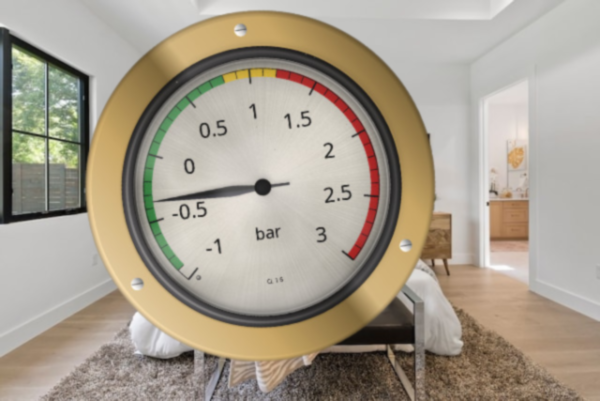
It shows -0.35 bar
